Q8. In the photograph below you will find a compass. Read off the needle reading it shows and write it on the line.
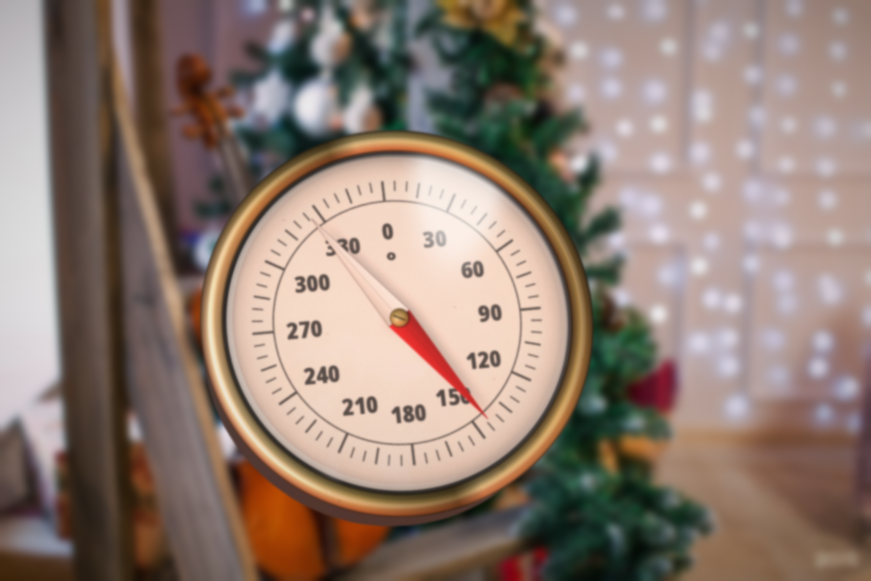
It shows 145 °
